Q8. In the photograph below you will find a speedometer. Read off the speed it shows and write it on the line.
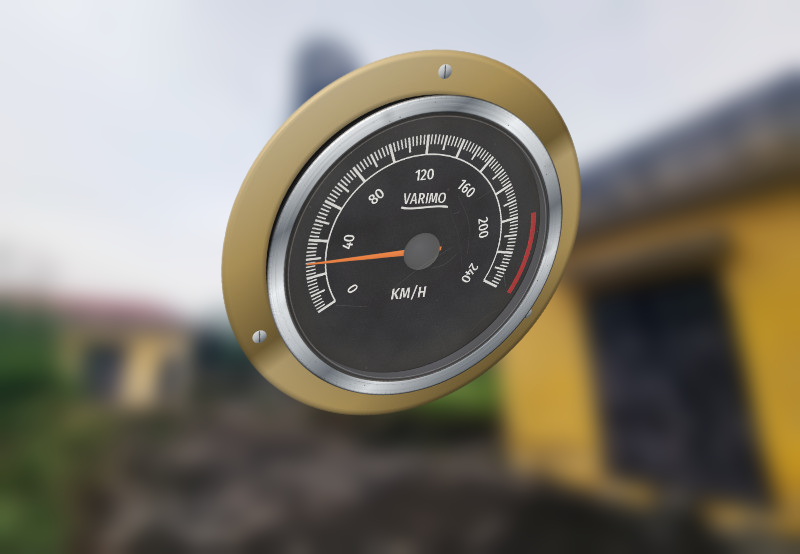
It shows 30 km/h
